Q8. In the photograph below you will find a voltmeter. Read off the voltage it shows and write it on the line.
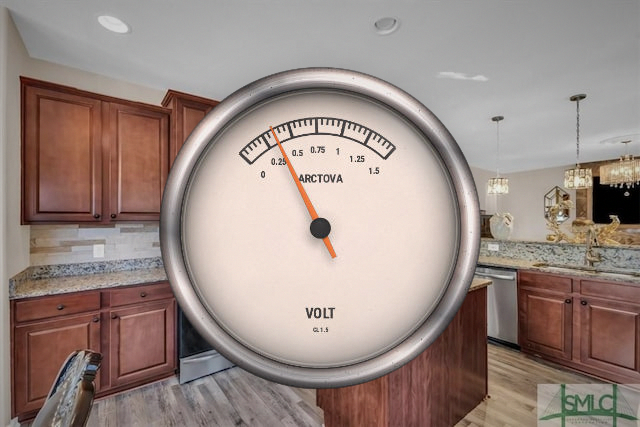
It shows 0.35 V
